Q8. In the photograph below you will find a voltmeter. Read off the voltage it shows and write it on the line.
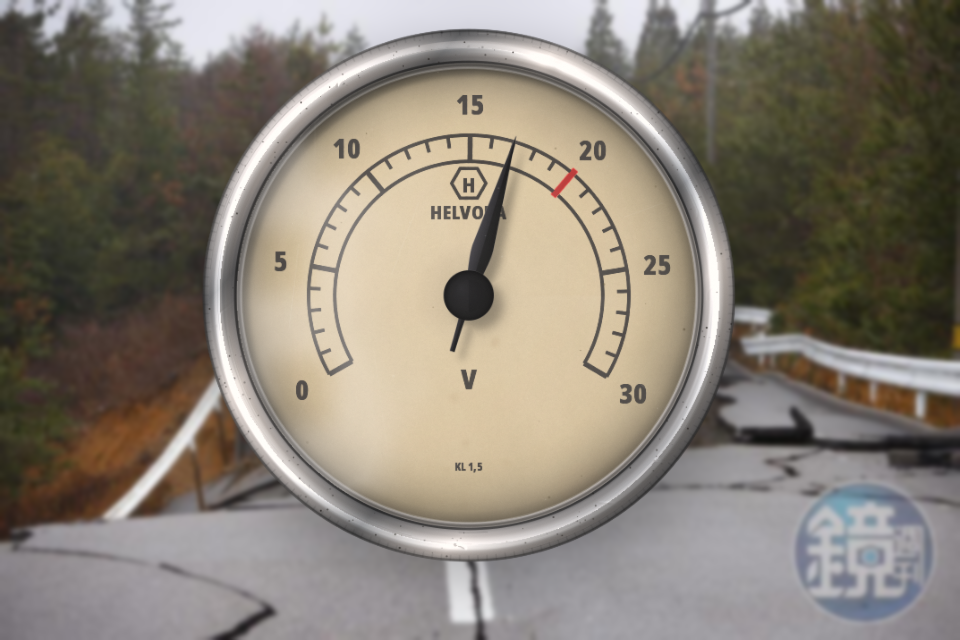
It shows 17 V
